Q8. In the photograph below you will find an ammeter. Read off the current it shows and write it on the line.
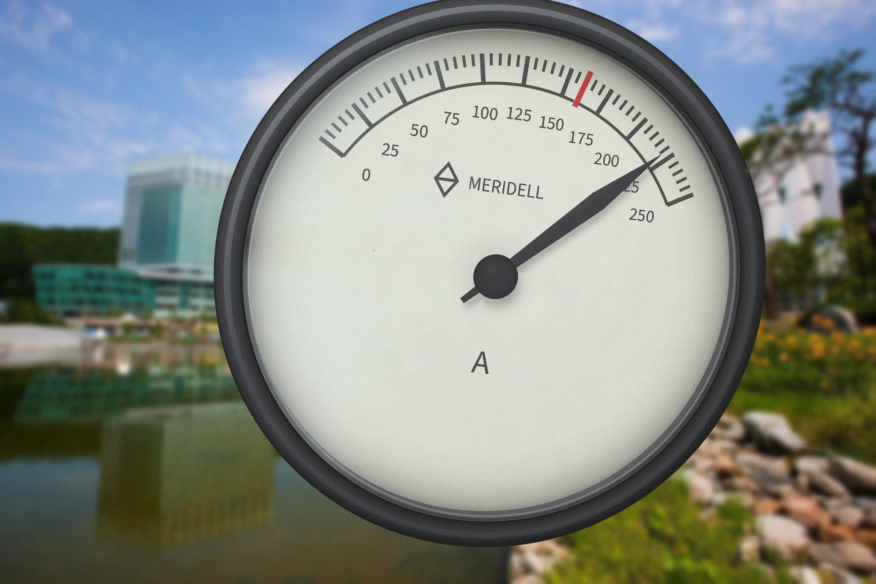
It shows 220 A
